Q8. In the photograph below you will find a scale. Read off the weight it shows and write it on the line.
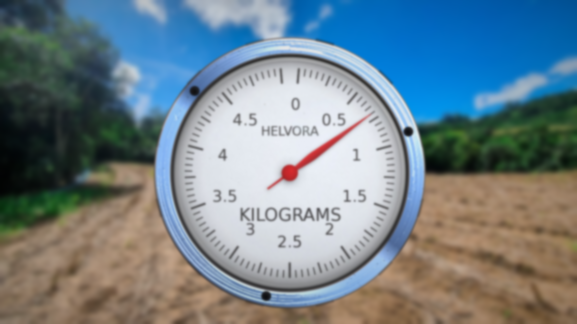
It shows 0.7 kg
